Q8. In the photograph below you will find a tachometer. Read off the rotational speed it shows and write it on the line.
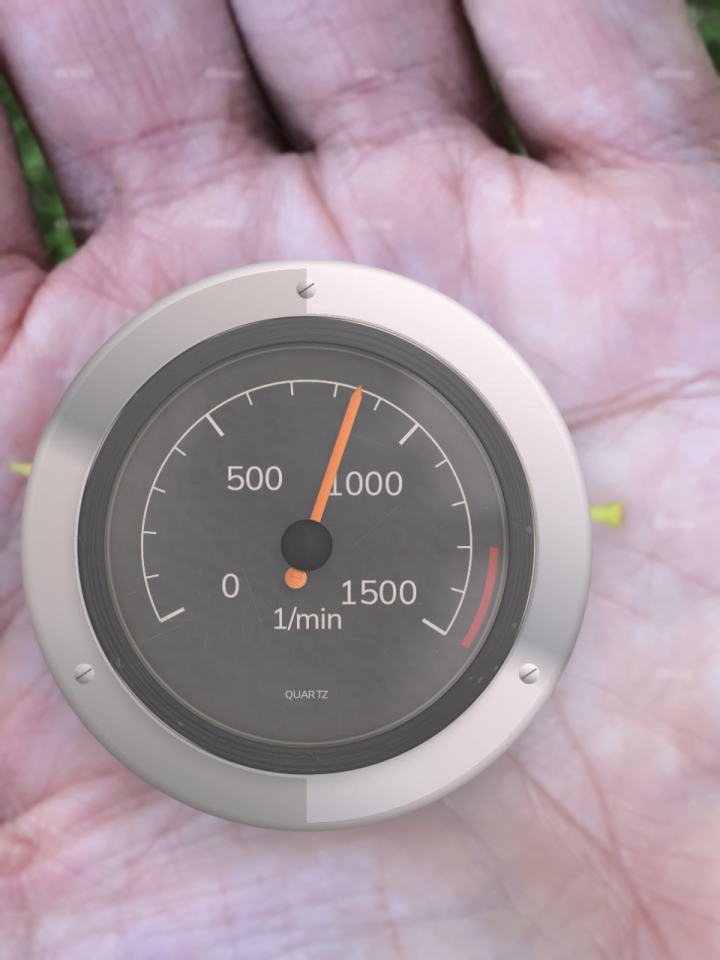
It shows 850 rpm
